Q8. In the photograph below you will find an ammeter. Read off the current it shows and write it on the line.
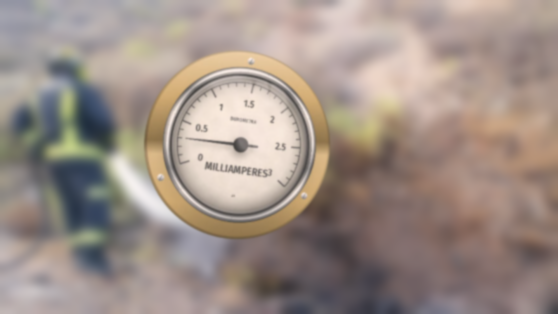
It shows 0.3 mA
